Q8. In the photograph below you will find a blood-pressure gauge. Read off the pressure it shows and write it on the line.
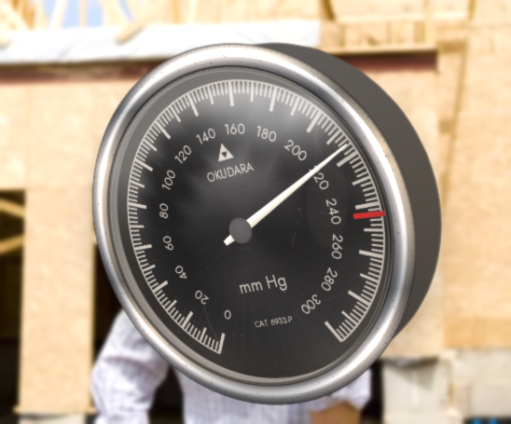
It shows 216 mmHg
